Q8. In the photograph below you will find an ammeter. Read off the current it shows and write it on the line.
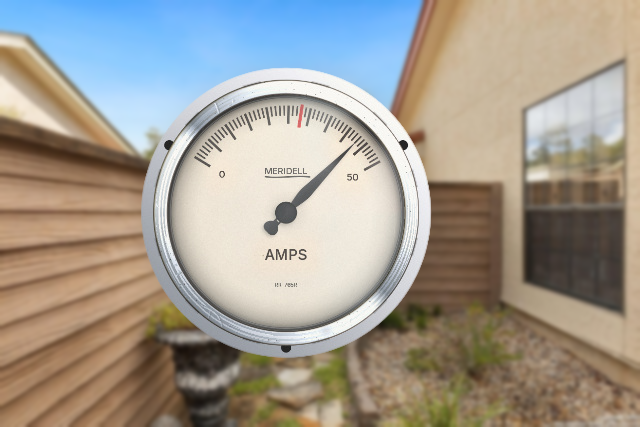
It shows 43 A
